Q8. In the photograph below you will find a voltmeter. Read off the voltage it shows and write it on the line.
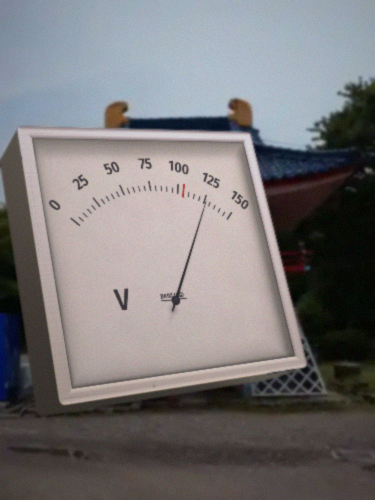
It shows 125 V
